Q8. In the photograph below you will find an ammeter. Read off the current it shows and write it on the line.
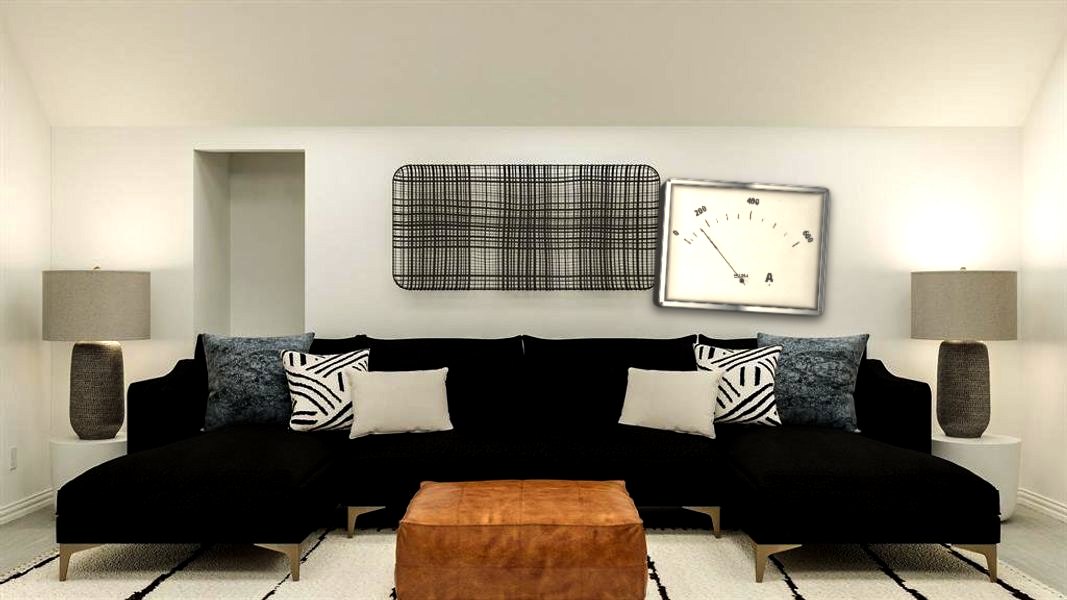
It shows 150 A
